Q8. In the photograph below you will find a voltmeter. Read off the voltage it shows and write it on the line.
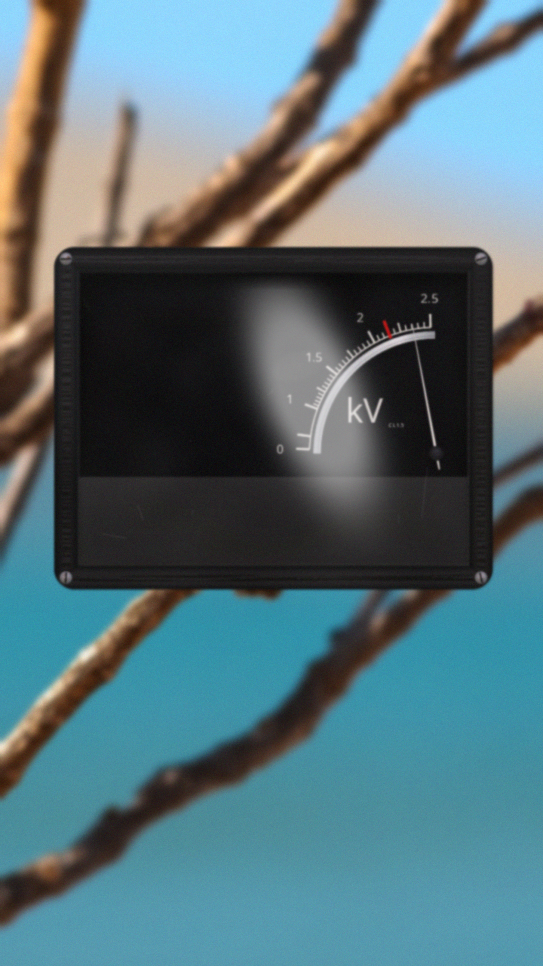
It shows 2.35 kV
